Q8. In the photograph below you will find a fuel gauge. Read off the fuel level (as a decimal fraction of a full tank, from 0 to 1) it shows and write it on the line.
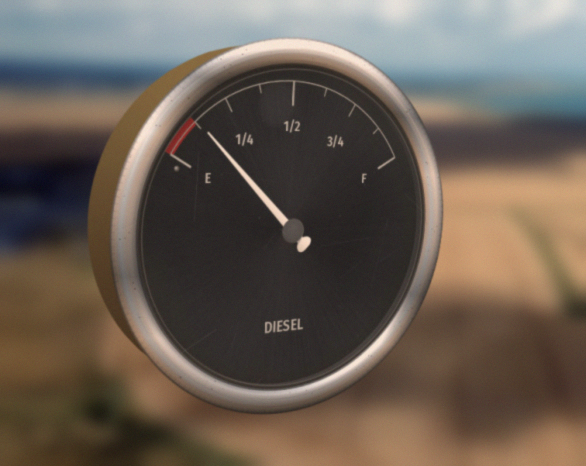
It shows 0.125
